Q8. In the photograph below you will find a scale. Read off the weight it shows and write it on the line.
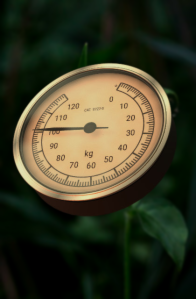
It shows 100 kg
